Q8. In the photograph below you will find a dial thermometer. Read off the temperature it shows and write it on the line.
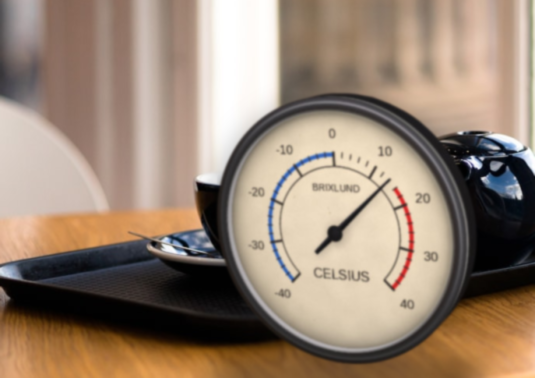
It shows 14 °C
